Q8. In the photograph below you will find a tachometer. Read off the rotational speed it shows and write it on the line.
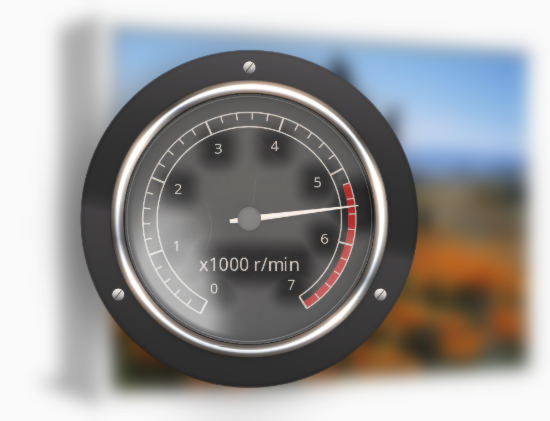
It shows 5500 rpm
